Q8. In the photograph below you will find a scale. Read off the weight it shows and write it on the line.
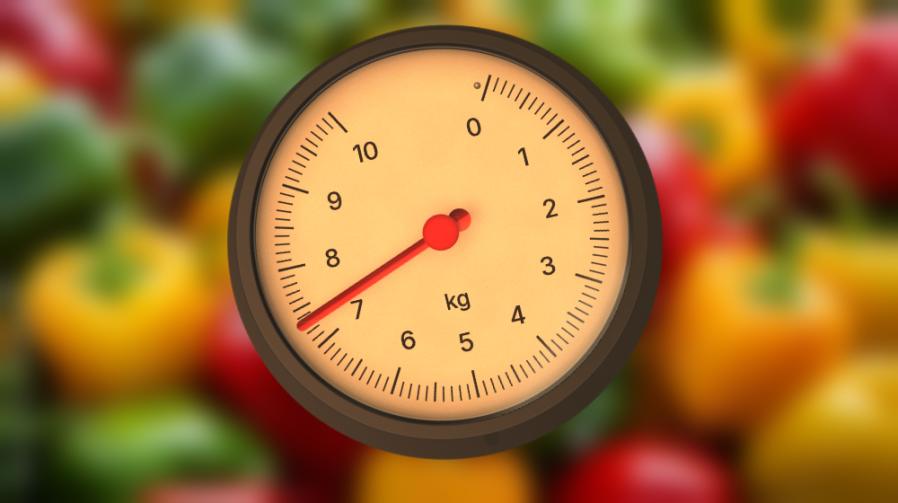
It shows 7.3 kg
